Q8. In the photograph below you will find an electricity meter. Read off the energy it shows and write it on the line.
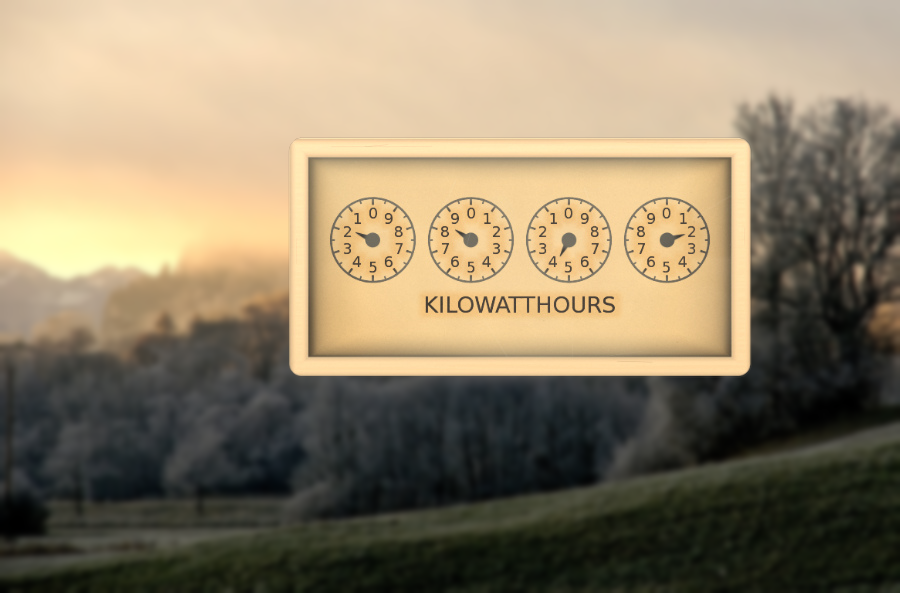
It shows 1842 kWh
